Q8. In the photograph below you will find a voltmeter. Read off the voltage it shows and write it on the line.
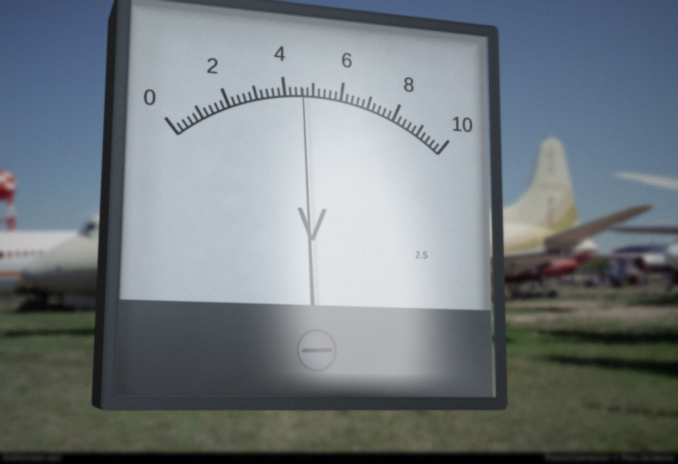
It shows 4.6 V
